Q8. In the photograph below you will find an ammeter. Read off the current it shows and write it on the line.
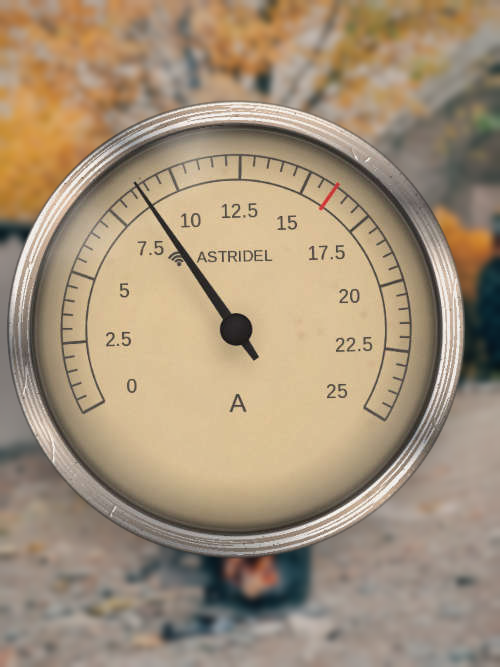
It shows 8.75 A
